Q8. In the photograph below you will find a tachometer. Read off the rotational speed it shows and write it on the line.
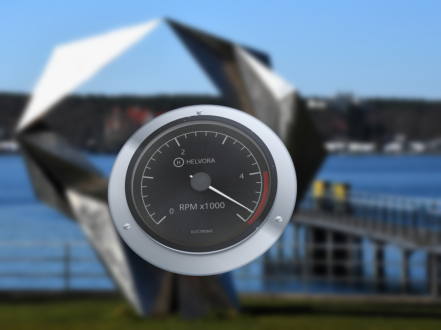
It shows 4800 rpm
